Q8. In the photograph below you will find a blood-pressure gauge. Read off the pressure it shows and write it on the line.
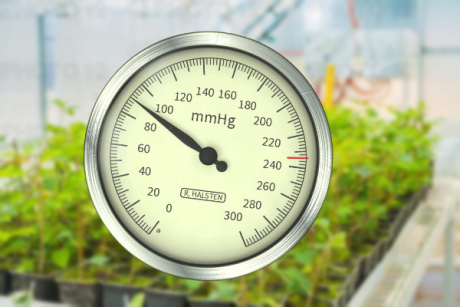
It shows 90 mmHg
